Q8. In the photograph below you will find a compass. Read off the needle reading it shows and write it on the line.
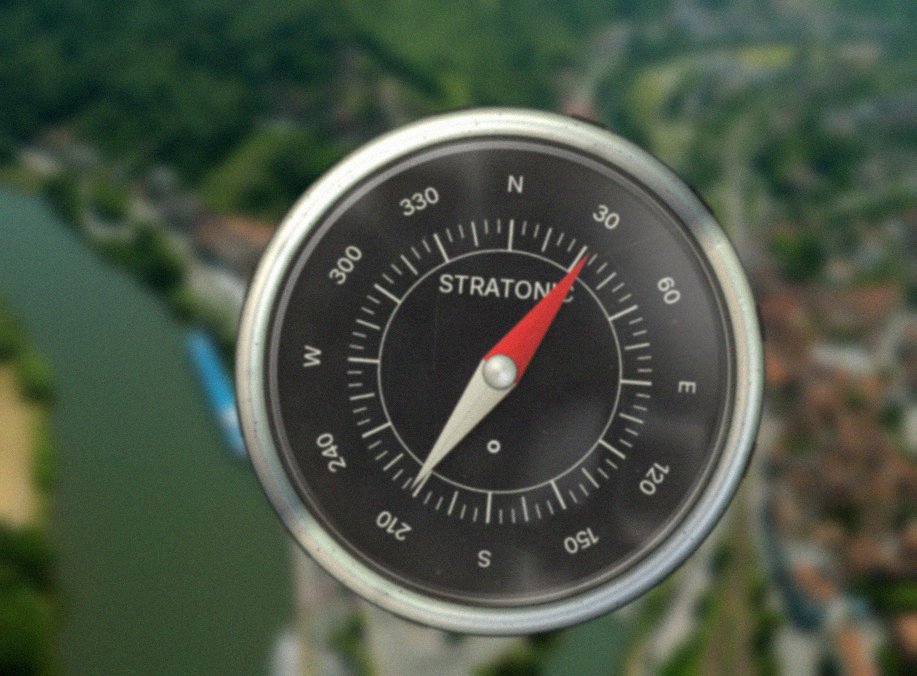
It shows 32.5 °
